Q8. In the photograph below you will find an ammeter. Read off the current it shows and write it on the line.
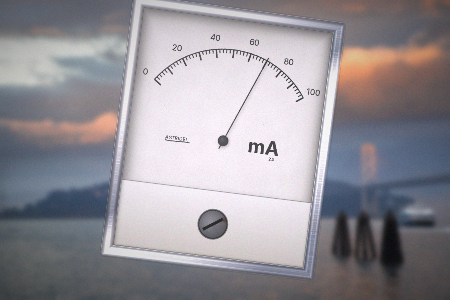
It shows 70 mA
